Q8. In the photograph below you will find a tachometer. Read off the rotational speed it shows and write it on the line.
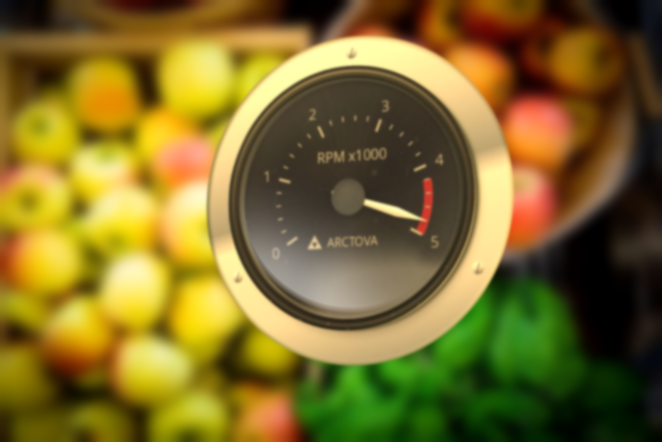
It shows 4800 rpm
